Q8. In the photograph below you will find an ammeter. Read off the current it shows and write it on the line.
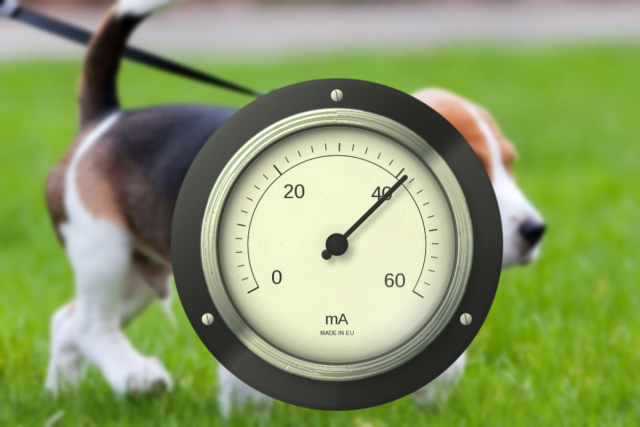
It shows 41 mA
